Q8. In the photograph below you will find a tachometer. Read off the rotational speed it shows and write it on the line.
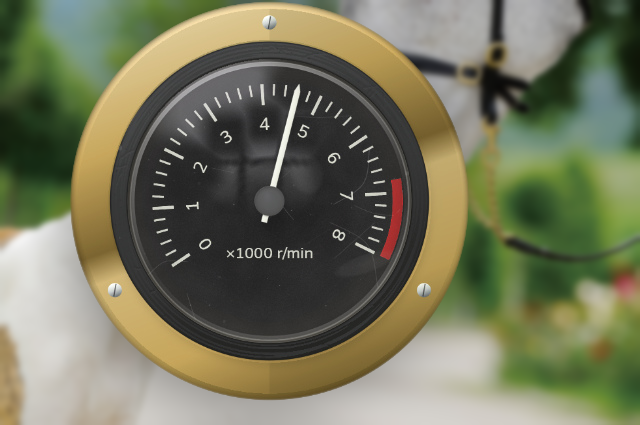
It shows 4600 rpm
